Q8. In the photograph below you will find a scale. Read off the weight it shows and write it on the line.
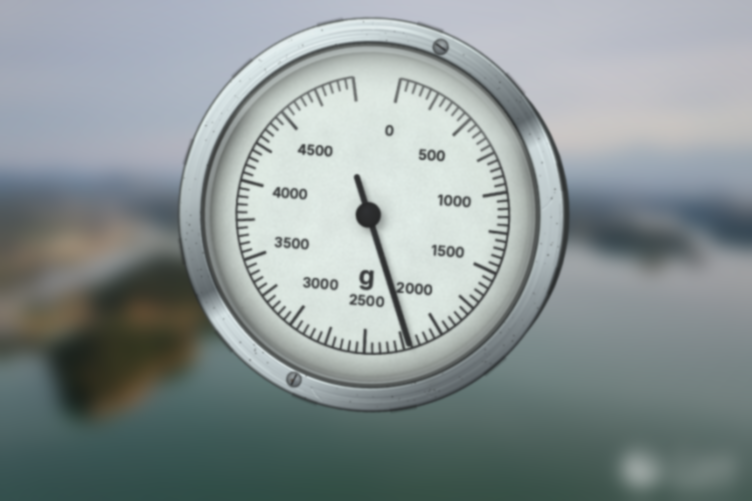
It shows 2200 g
